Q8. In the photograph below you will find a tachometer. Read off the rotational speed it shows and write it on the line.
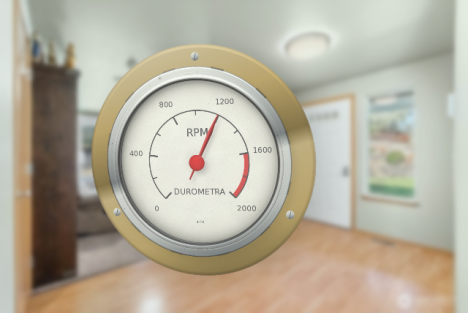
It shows 1200 rpm
